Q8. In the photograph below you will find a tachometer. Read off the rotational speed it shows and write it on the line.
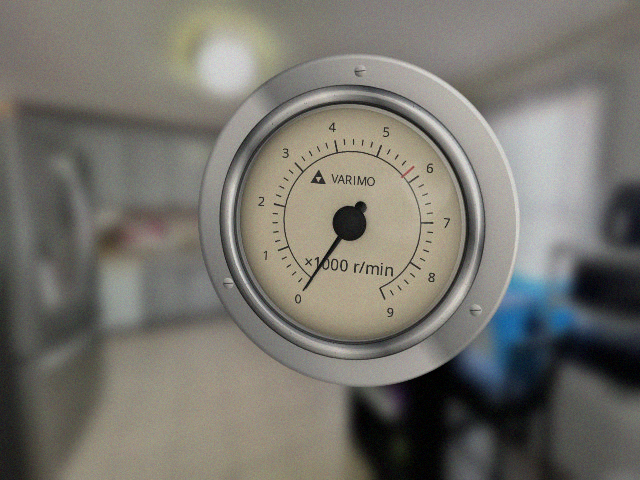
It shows 0 rpm
